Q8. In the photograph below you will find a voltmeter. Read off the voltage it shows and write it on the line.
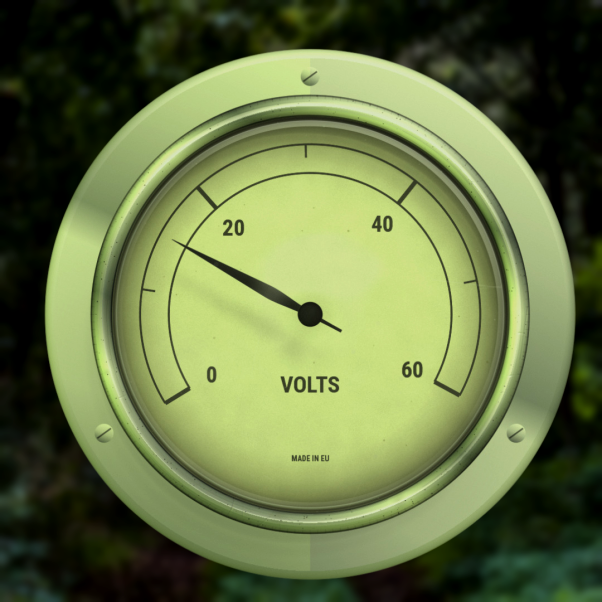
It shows 15 V
